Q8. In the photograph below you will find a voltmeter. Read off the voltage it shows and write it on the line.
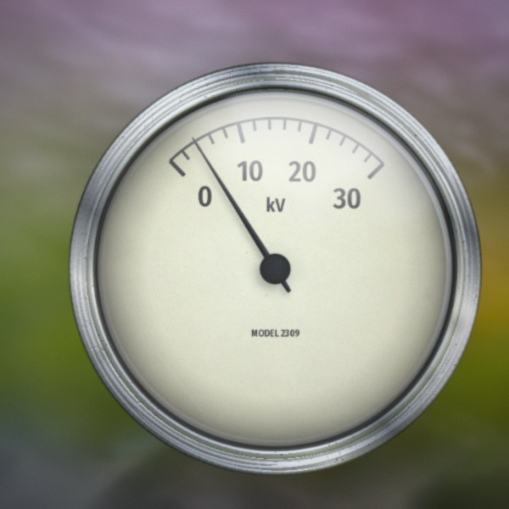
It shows 4 kV
